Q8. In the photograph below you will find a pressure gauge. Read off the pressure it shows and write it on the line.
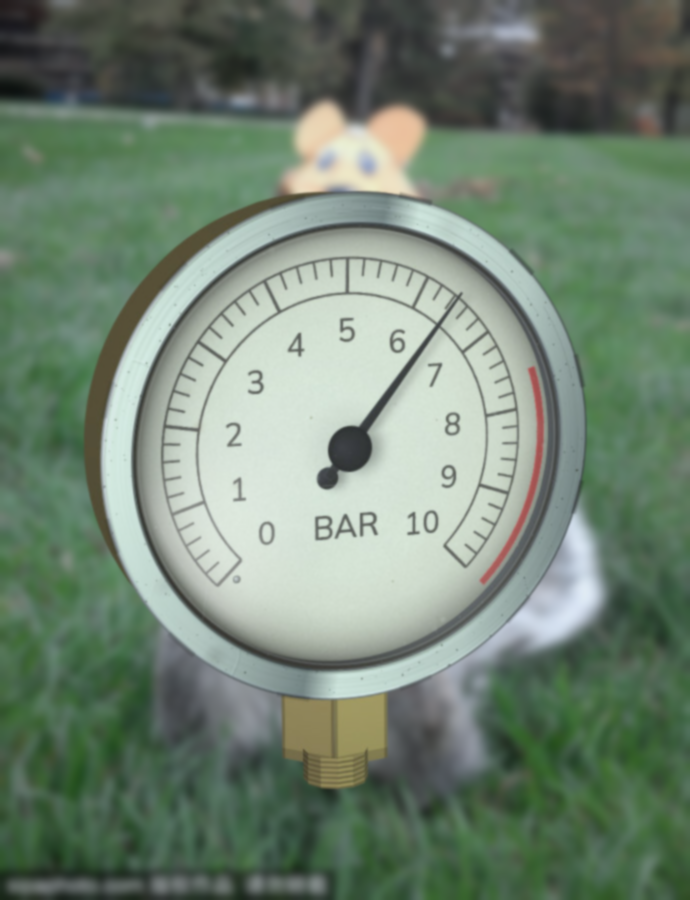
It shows 6.4 bar
